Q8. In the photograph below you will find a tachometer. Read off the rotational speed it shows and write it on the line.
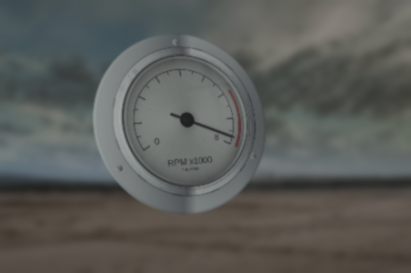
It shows 7750 rpm
